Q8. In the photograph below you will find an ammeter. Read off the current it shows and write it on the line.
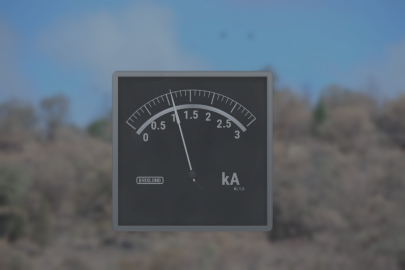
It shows 1.1 kA
